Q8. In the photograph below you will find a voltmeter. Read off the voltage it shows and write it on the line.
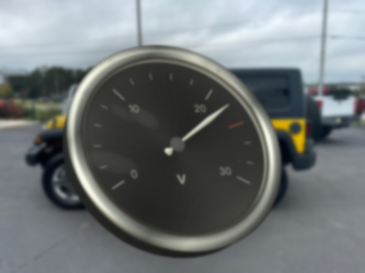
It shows 22 V
